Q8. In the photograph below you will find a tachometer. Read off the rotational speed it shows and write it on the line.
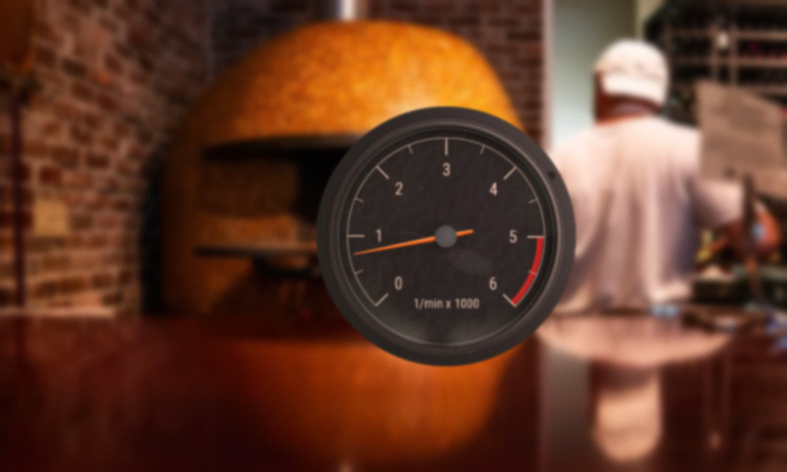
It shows 750 rpm
